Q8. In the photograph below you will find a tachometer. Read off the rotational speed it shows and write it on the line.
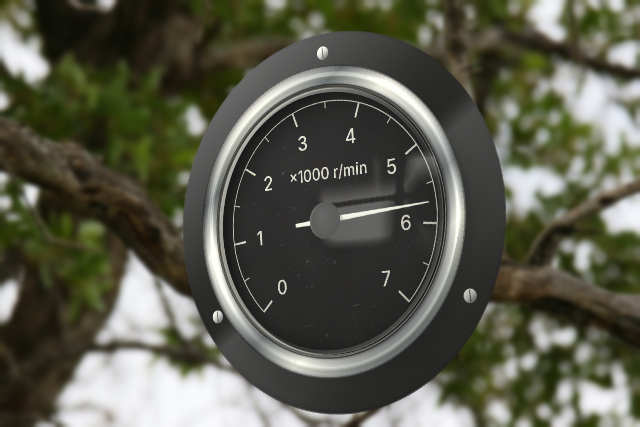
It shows 5750 rpm
